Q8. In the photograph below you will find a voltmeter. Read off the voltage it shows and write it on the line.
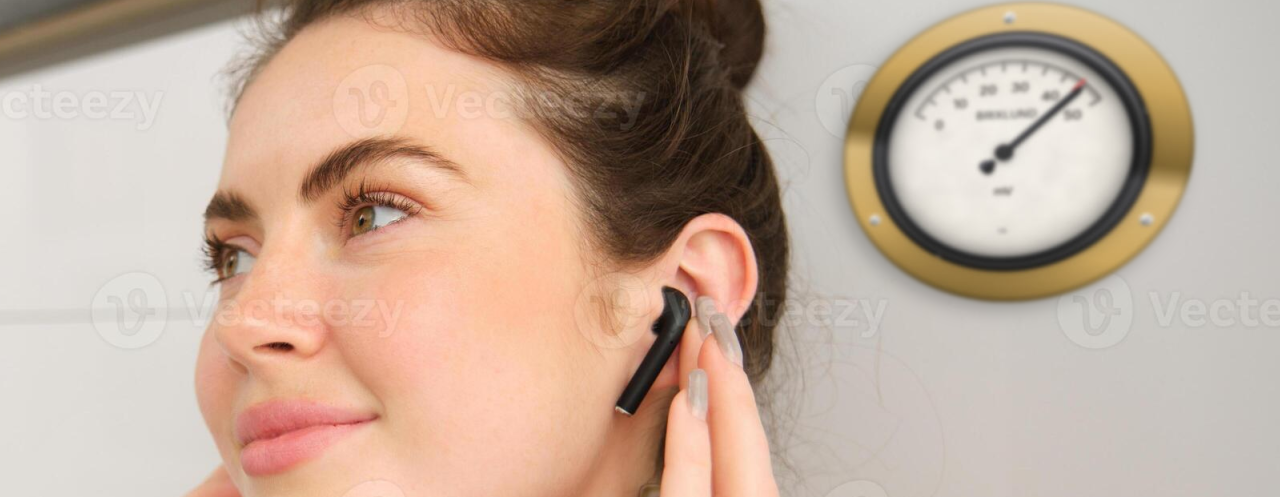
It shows 45 mV
